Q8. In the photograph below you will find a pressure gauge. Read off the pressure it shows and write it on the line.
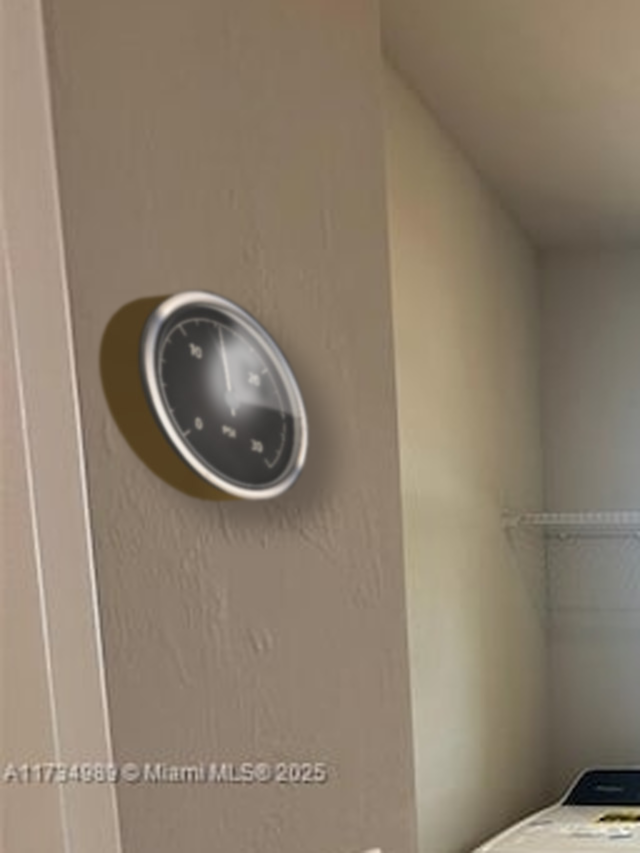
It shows 14 psi
